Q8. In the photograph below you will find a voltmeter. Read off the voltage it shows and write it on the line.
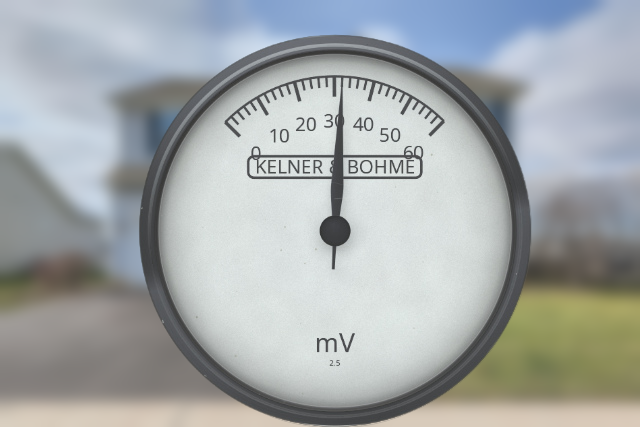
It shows 32 mV
